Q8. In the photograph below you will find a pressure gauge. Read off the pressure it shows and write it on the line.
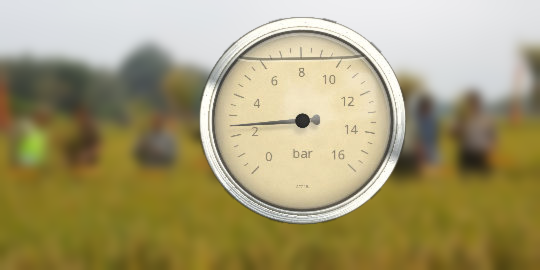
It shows 2.5 bar
